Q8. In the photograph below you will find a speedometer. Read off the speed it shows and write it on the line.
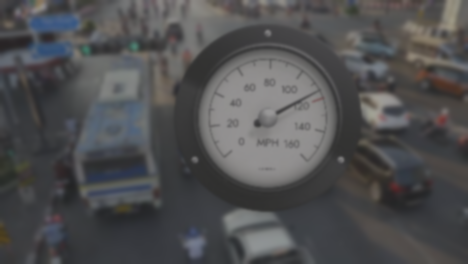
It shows 115 mph
